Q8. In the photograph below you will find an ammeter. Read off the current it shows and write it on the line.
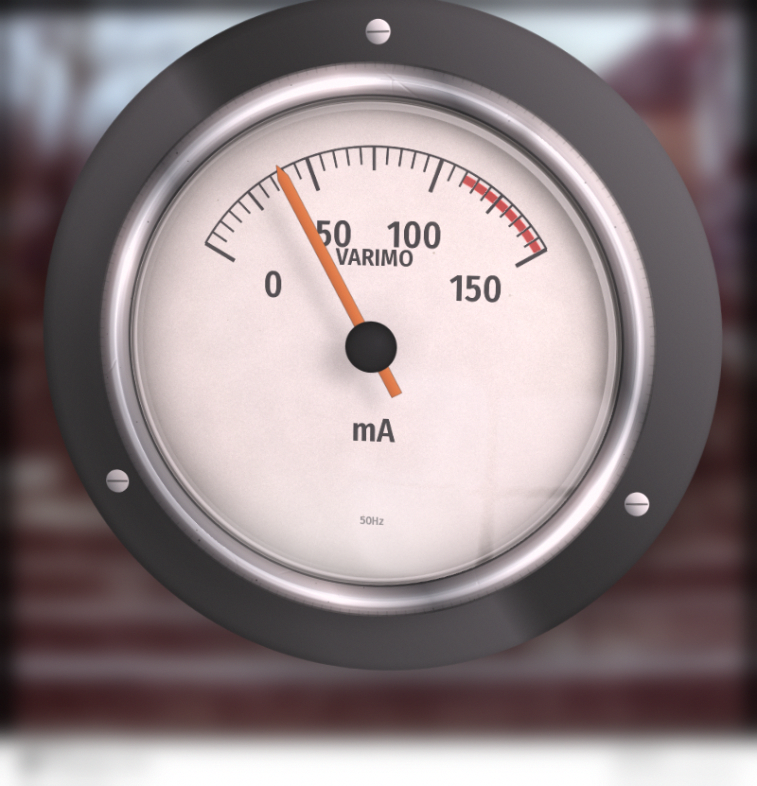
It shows 40 mA
